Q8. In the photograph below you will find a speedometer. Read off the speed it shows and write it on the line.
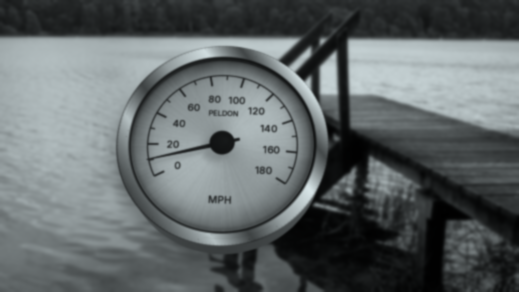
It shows 10 mph
